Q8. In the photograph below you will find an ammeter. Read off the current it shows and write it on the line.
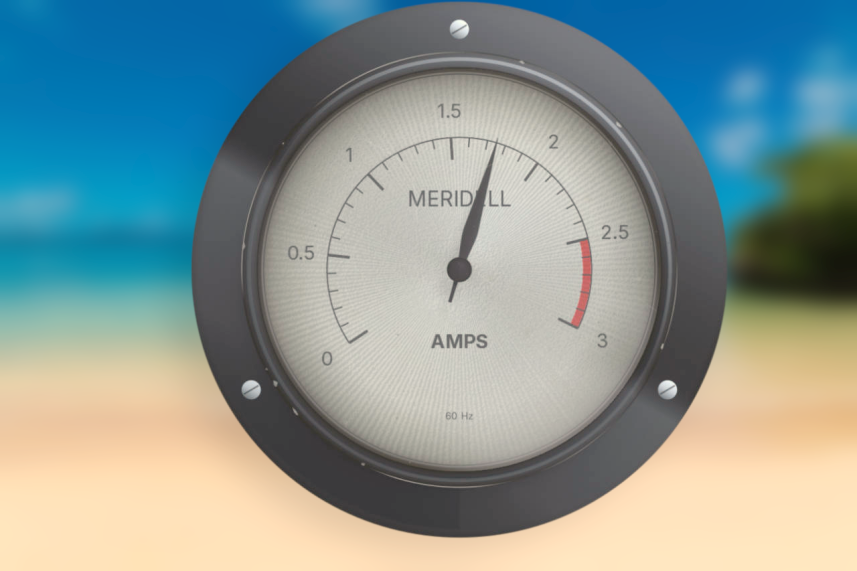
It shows 1.75 A
